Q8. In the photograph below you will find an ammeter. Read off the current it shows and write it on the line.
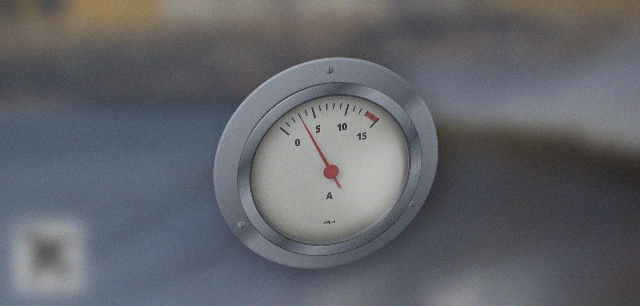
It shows 3 A
